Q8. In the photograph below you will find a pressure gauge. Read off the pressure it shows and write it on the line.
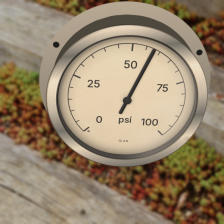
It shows 57.5 psi
